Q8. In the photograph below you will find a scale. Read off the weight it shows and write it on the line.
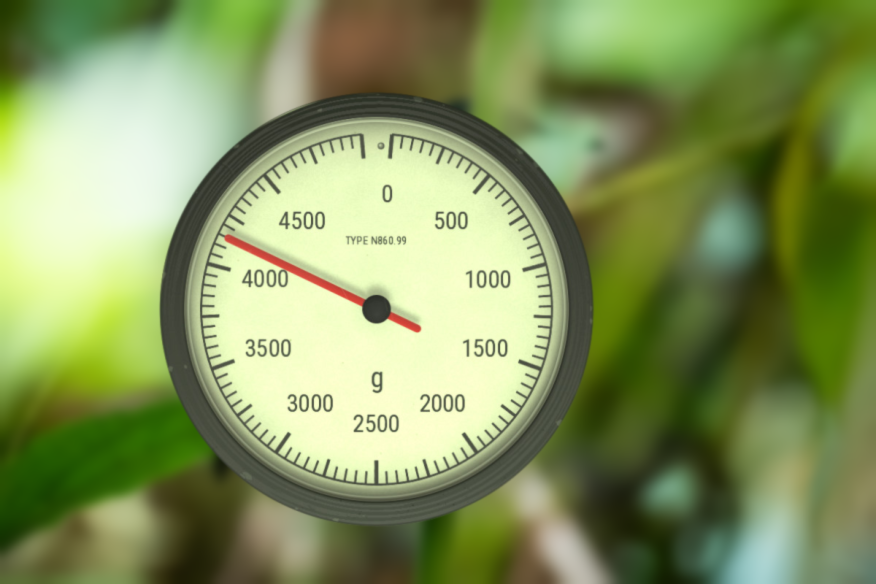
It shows 4150 g
